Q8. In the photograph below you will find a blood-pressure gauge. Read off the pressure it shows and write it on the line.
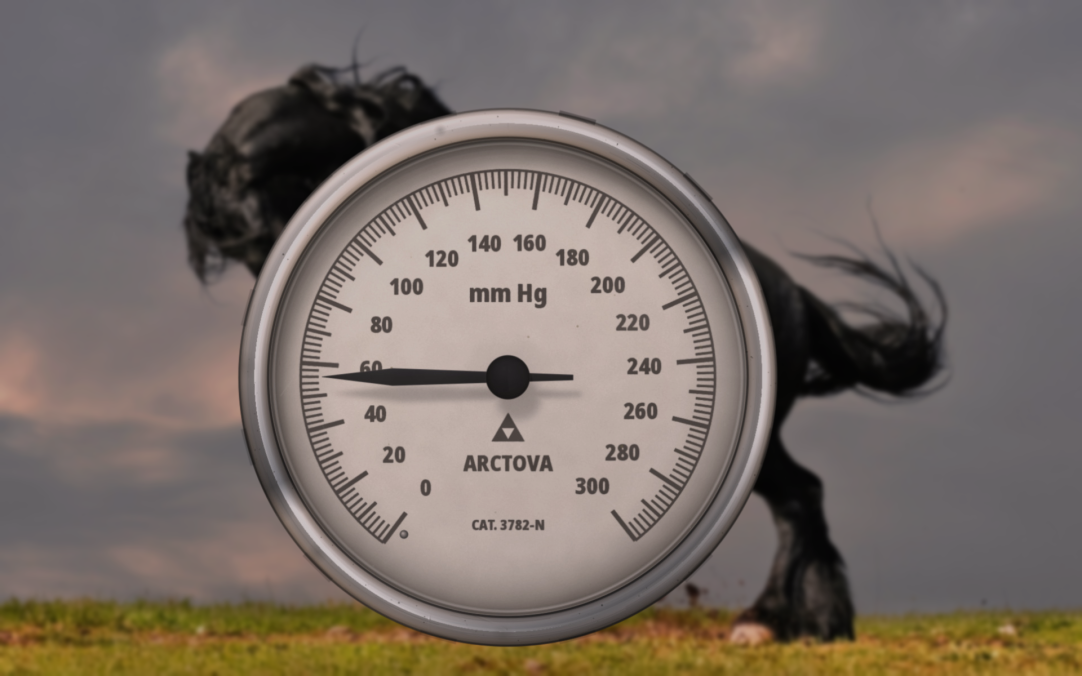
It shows 56 mmHg
